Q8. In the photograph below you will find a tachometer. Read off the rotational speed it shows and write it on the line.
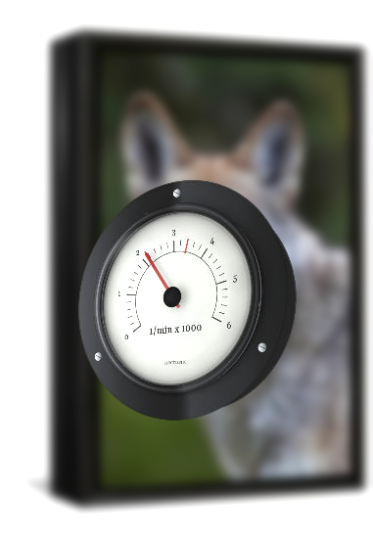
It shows 2200 rpm
